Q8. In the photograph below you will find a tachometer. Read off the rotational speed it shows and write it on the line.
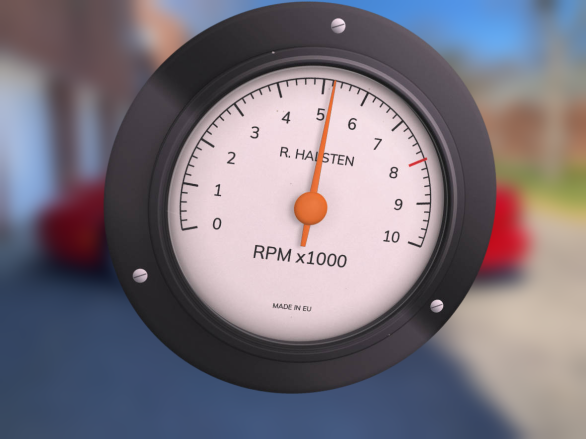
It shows 5200 rpm
